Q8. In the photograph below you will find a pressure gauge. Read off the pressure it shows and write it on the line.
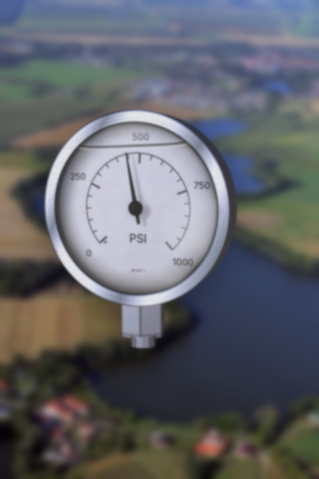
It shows 450 psi
